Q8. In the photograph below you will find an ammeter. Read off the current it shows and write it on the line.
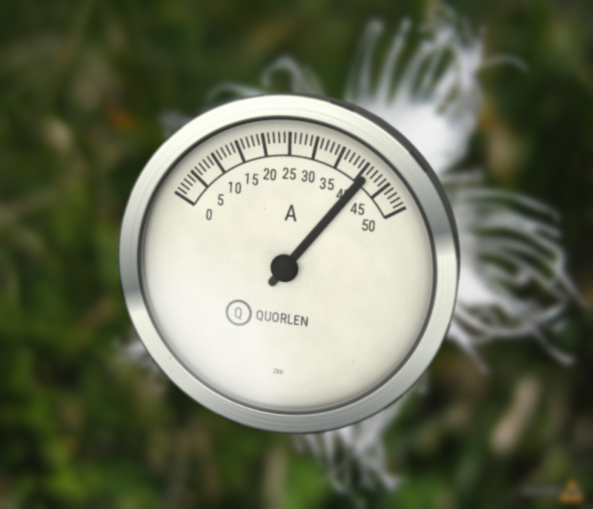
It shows 41 A
